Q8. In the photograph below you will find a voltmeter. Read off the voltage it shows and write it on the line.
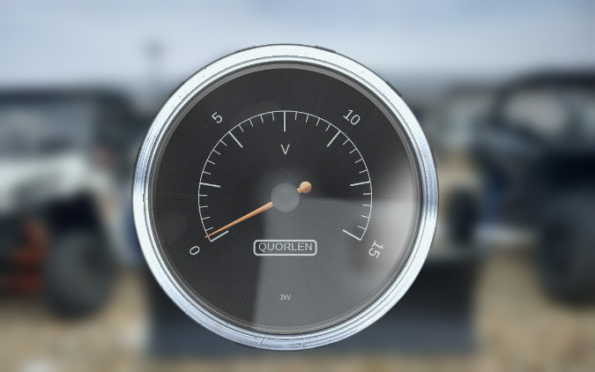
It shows 0.25 V
